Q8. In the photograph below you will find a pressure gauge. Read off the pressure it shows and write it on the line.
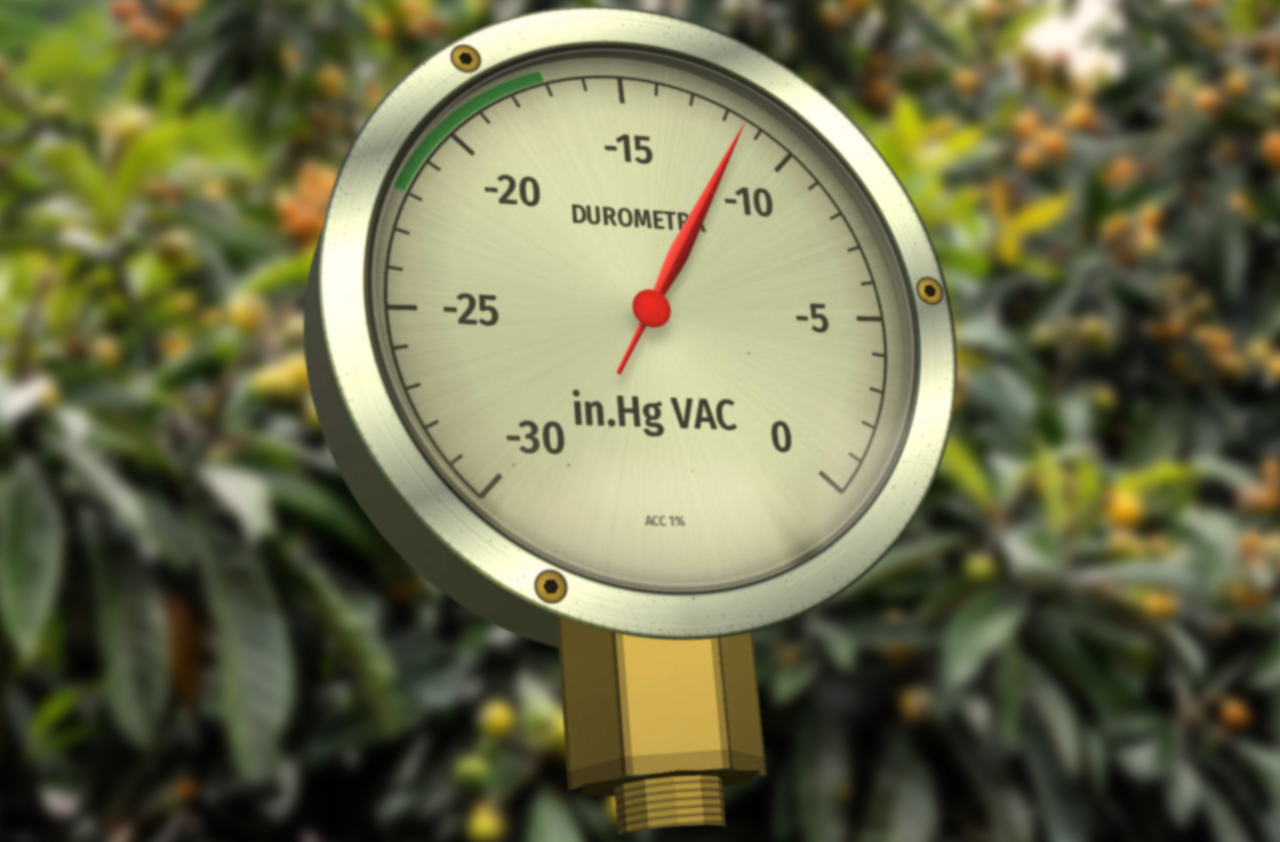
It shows -11.5 inHg
